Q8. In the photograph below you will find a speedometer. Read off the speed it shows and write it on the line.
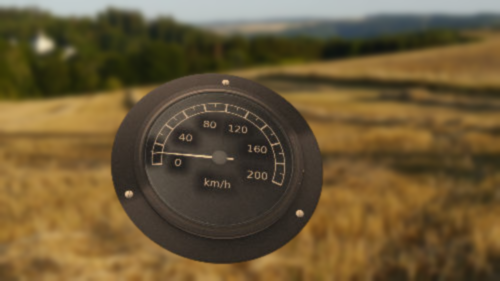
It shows 10 km/h
